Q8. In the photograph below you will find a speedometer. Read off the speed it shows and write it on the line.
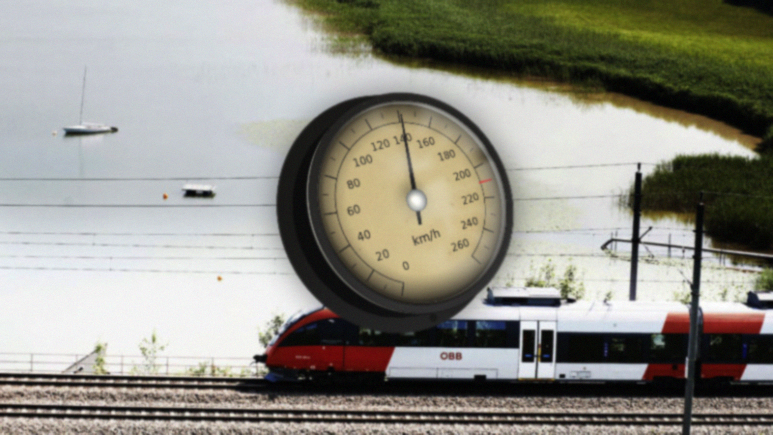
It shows 140 km/h
